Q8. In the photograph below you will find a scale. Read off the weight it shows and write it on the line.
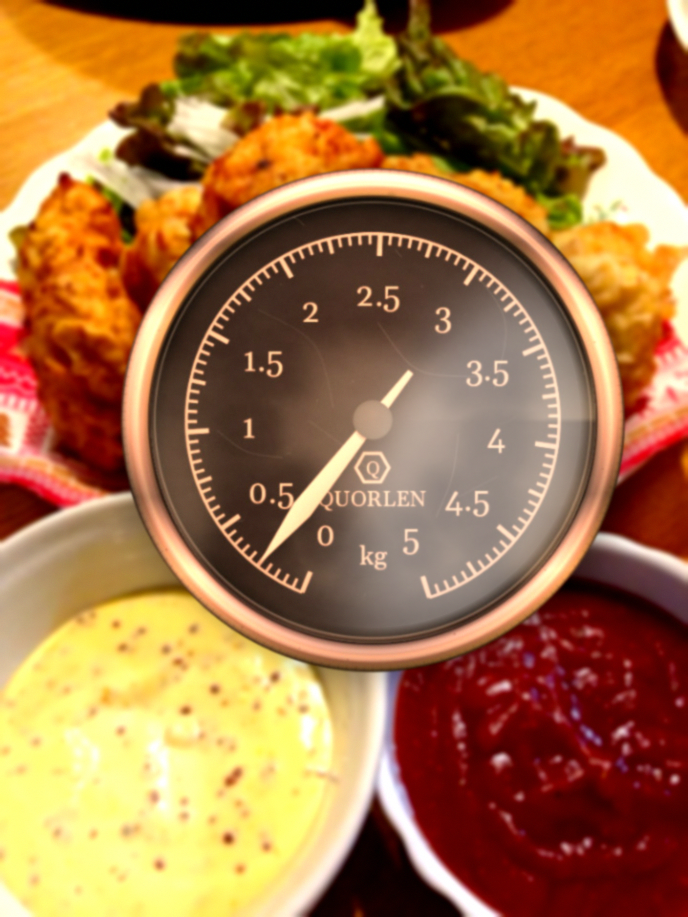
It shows 0.25 kg
